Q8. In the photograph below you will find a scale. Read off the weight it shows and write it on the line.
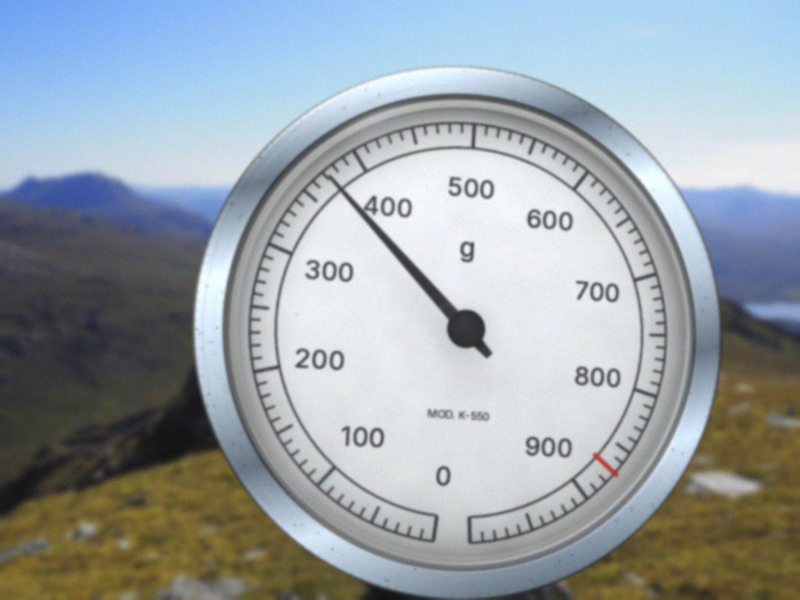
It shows 370 g
